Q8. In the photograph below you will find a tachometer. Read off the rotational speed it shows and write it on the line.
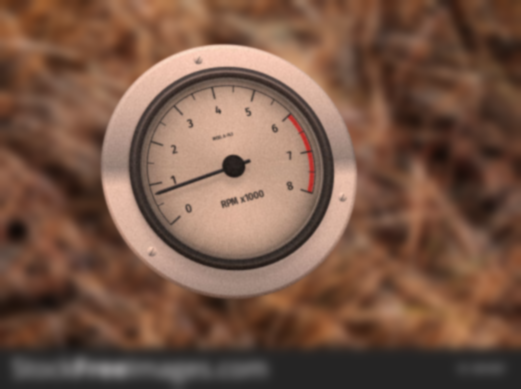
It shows 750 rpm
